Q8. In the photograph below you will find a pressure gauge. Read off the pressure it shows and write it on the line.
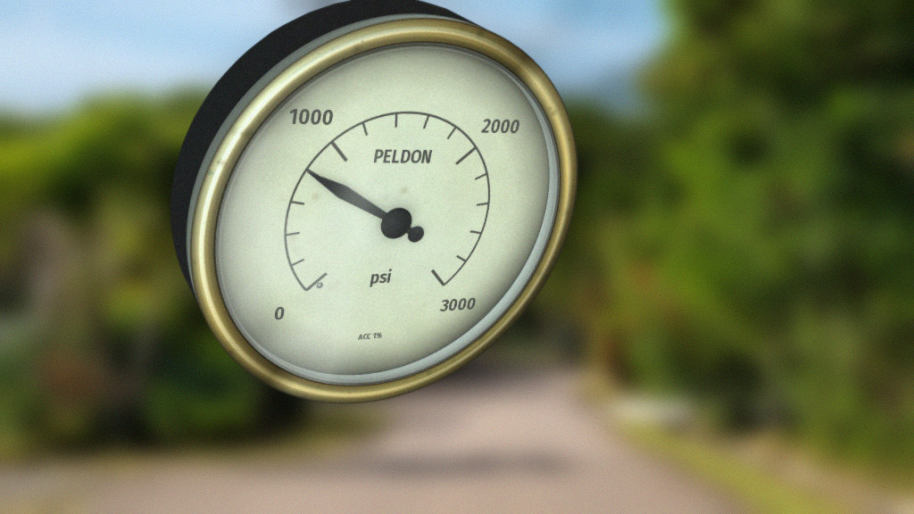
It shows 800 psi
